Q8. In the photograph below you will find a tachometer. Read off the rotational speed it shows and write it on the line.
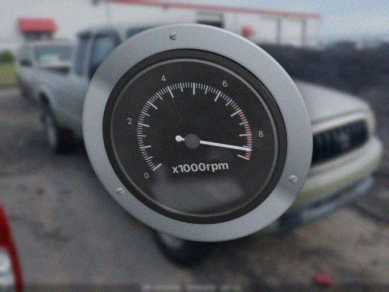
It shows 8500 rpm
